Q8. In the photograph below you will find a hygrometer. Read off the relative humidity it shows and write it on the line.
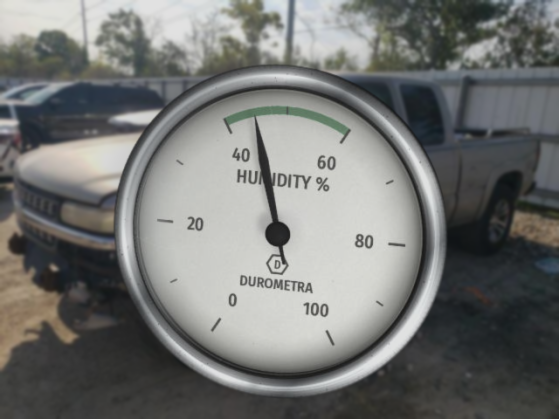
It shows 45 %
